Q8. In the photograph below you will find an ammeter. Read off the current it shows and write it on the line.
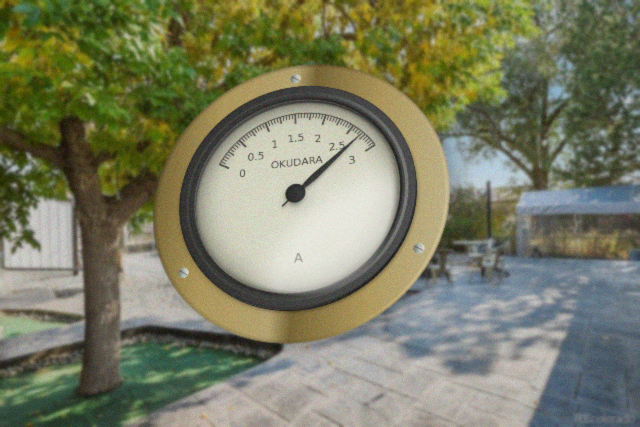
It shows 2.75 A
